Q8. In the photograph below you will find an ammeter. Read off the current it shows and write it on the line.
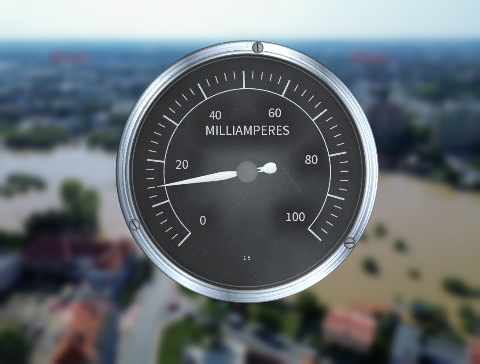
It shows 14 mA
